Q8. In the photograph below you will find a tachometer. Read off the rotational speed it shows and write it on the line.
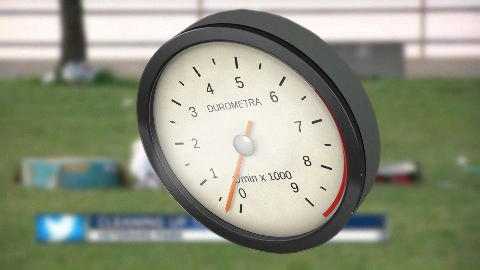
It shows 250 rpm
